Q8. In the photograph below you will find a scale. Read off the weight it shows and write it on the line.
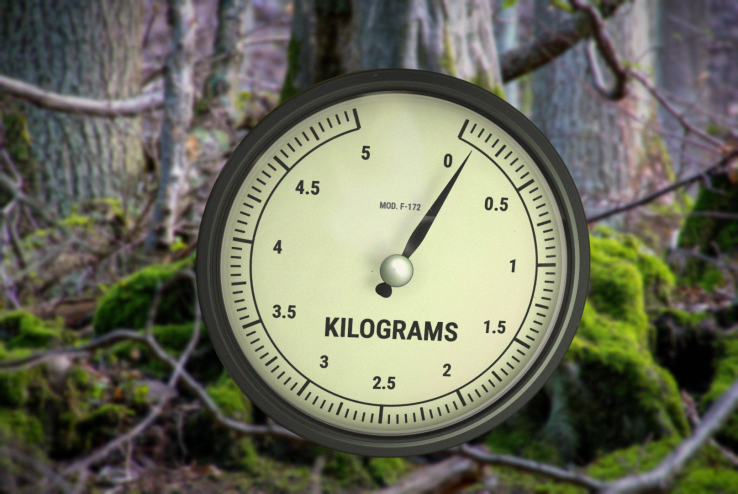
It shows 0.1 kg
